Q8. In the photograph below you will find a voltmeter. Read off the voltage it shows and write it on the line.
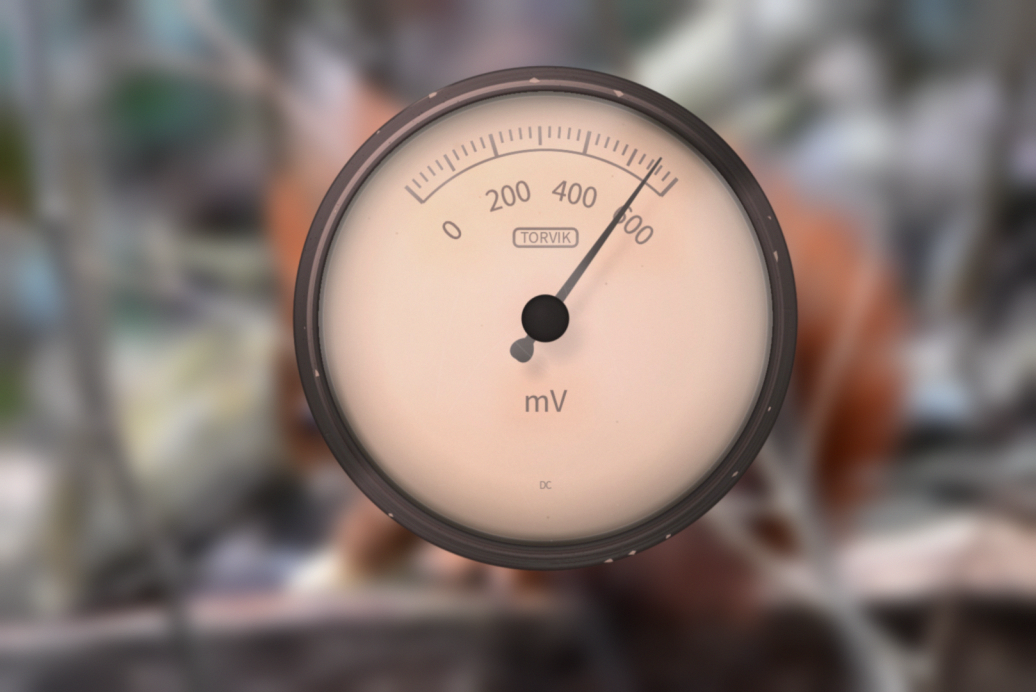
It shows 550 mV
